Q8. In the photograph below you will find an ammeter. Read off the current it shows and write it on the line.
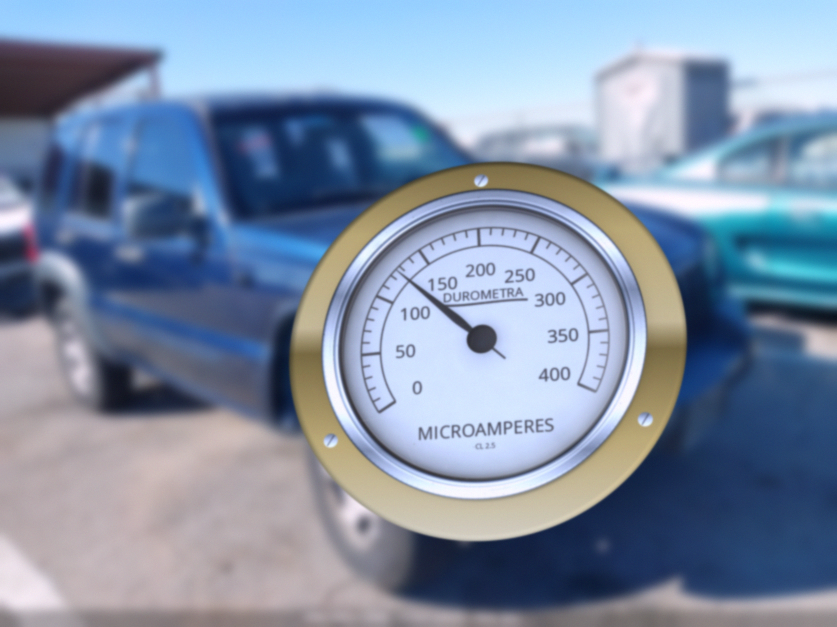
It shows 125 µA
